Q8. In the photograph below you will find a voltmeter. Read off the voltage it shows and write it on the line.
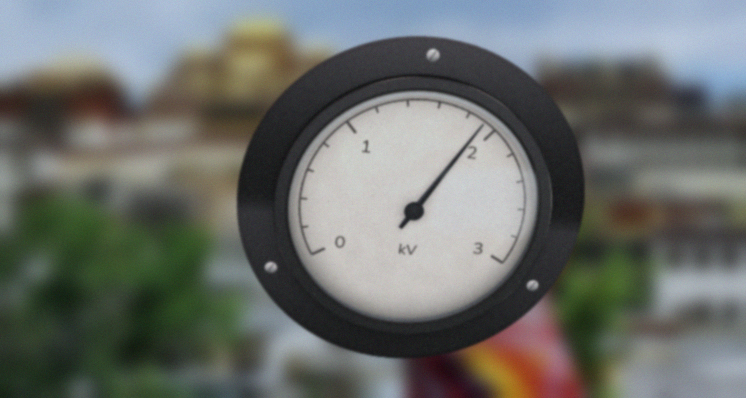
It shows 1.9 kV
